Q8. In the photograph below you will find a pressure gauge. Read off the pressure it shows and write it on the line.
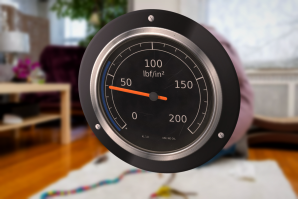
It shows 40 psi
